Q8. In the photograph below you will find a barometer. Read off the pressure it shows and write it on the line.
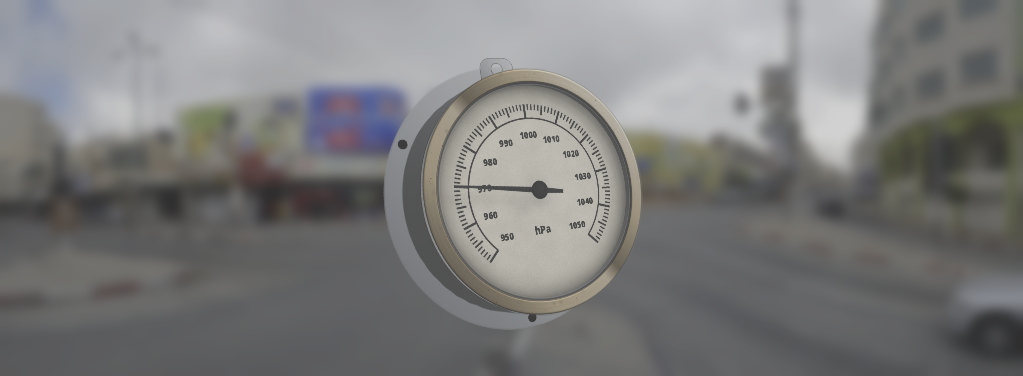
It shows 970 hPa
